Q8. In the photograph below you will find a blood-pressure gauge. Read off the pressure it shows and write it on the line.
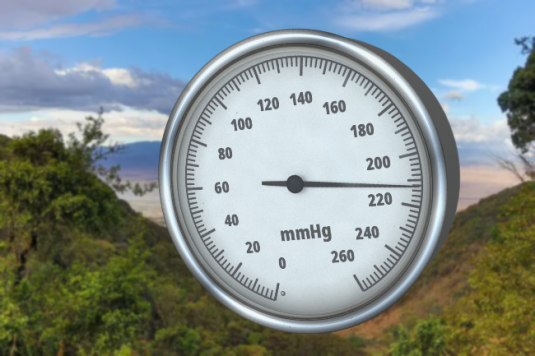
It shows 212 mmHg
